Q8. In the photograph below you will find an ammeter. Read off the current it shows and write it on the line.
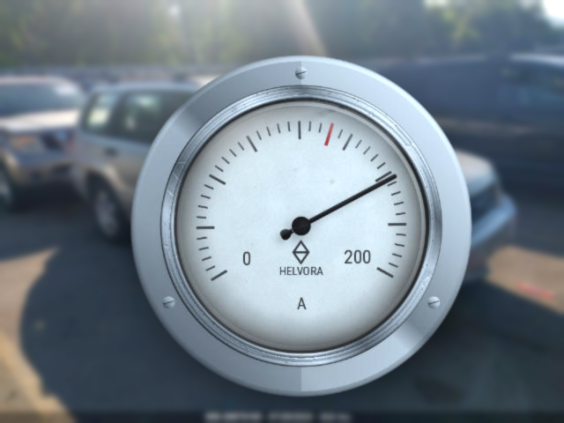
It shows 152.5 A
